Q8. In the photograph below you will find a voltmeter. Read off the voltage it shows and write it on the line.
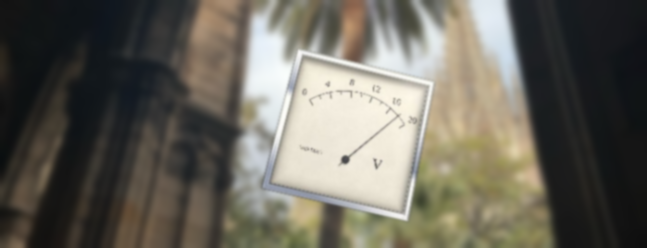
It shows 18 V
